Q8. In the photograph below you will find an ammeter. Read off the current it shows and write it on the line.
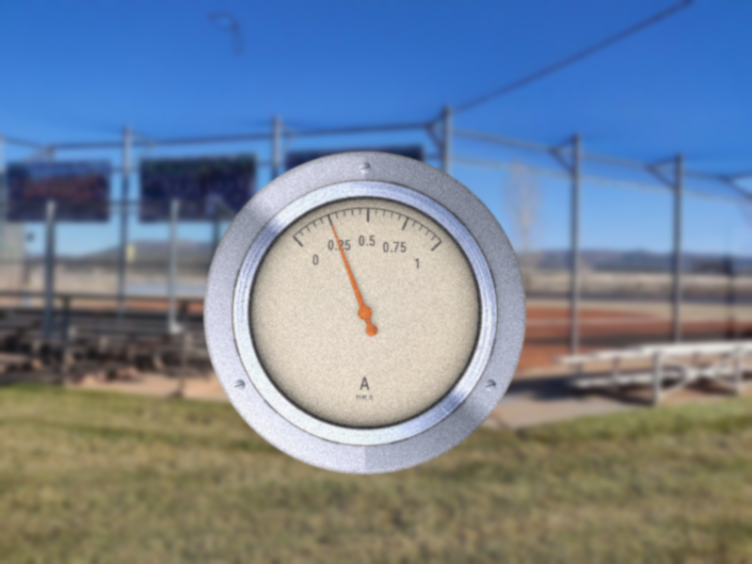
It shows 0.25 A
